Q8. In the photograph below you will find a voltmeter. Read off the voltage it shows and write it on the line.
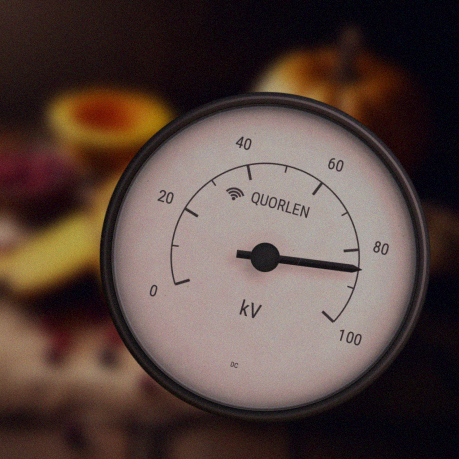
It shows 85 kV
